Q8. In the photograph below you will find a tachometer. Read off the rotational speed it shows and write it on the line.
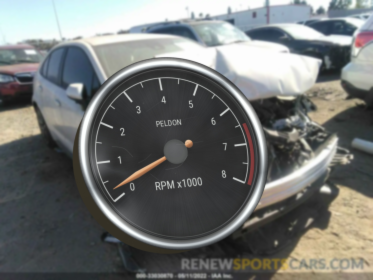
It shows 250 rpm
